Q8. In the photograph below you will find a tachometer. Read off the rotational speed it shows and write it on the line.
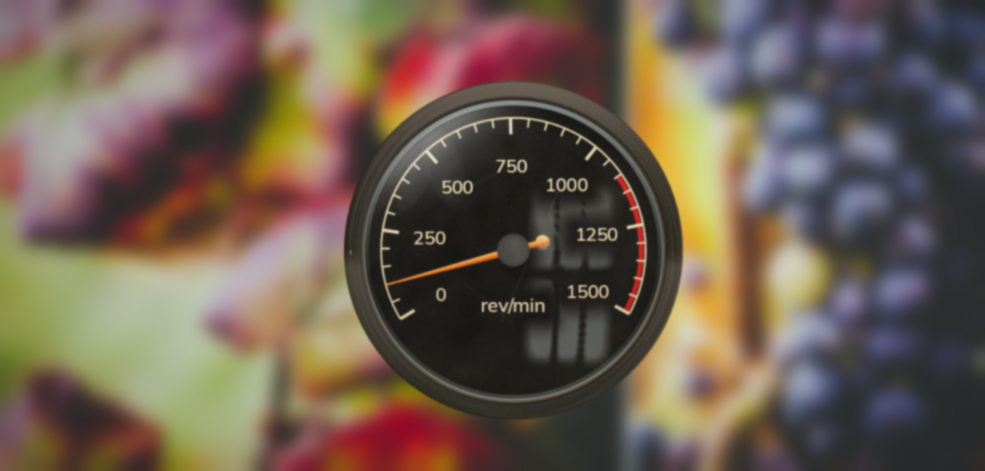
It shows 100 rpm
